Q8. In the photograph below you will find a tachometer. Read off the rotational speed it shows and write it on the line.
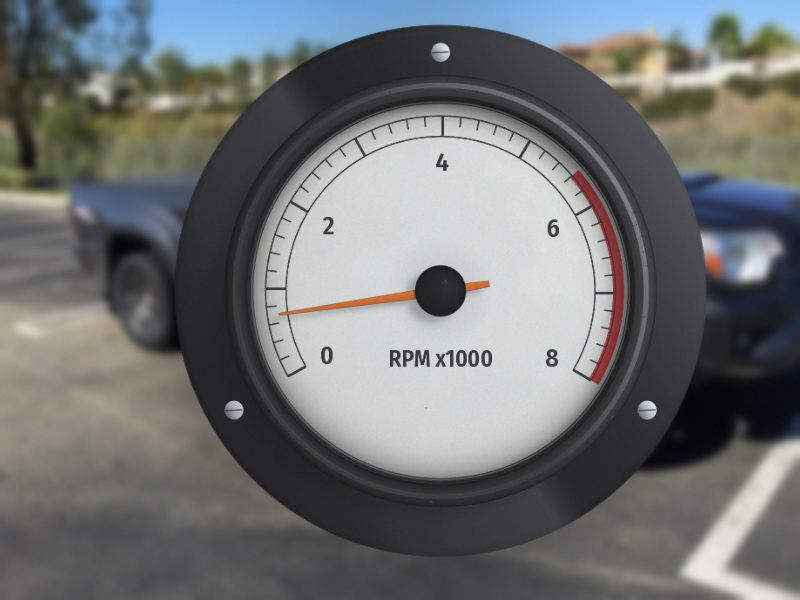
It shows 700 rpm
